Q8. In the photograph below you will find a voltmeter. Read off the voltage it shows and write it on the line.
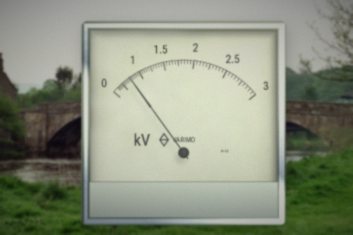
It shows 0.75 kV
